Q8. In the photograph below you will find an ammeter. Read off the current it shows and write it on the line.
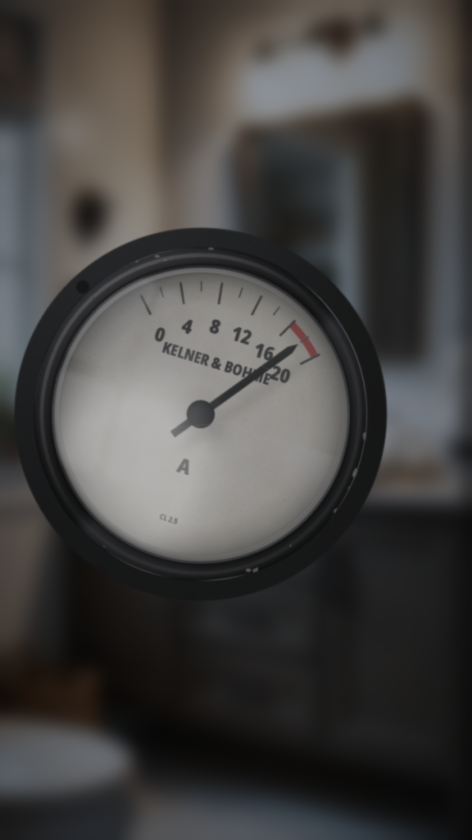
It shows 18 A
